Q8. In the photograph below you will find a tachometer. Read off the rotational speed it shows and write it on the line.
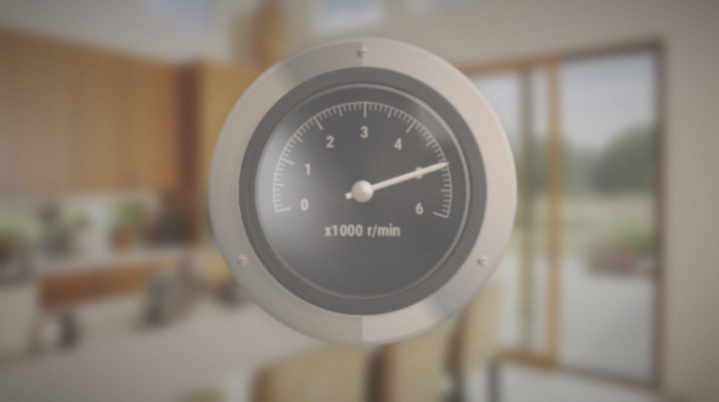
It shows 5000 rpm
